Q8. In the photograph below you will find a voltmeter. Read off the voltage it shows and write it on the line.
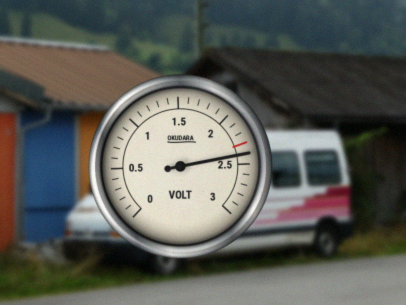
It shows 2.4 V
